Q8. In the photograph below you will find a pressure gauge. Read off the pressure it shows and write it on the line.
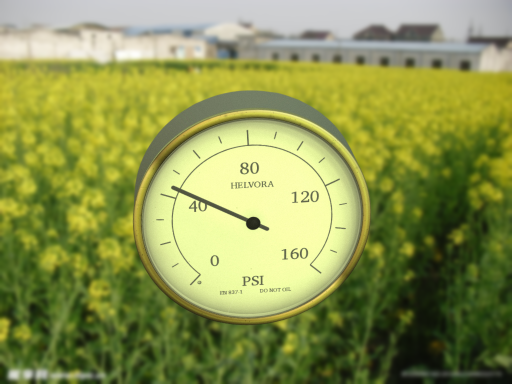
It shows 45 psi
